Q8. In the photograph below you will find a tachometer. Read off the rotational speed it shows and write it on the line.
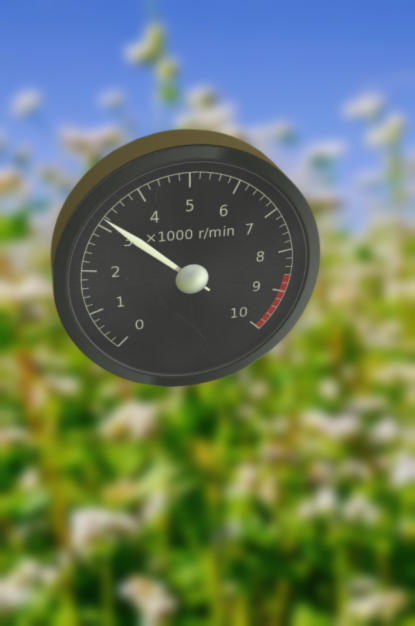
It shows 3200 rpm
